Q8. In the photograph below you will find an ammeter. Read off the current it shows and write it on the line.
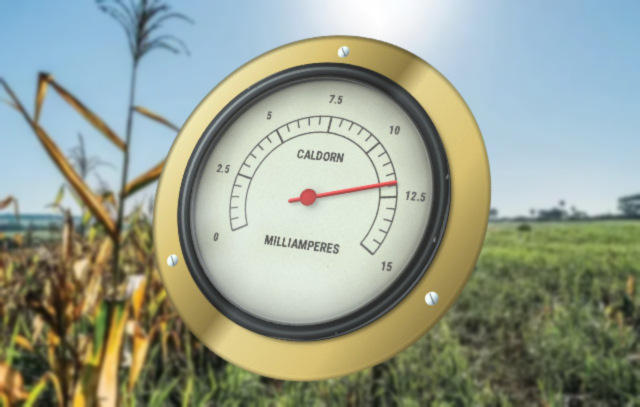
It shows 12 mA
